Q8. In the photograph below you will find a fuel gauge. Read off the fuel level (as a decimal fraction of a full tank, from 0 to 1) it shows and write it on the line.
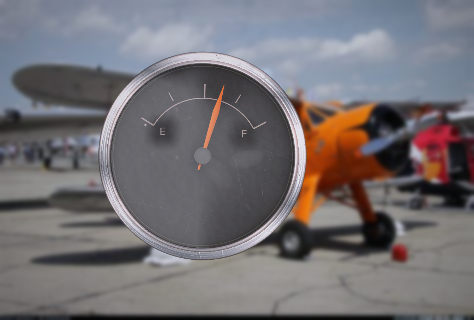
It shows 0.625
